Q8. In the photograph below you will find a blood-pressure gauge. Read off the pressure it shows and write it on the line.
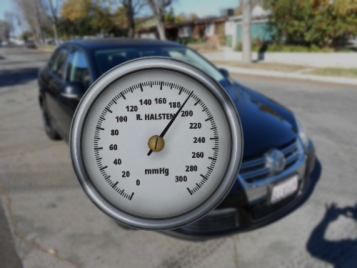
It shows 190 mmHg
